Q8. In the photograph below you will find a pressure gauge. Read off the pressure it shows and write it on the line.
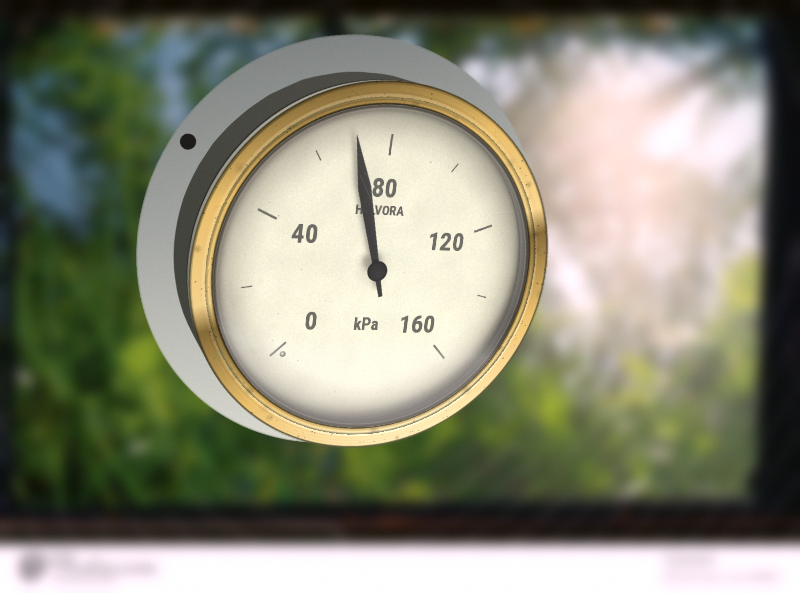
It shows 70 kPa
